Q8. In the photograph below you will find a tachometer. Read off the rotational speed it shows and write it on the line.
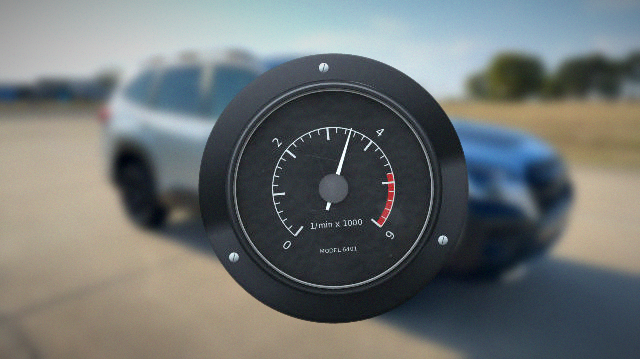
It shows 3500 rpm
